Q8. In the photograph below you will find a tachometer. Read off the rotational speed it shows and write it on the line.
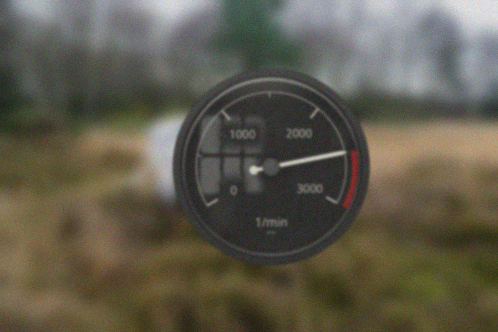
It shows 2500 rpm
